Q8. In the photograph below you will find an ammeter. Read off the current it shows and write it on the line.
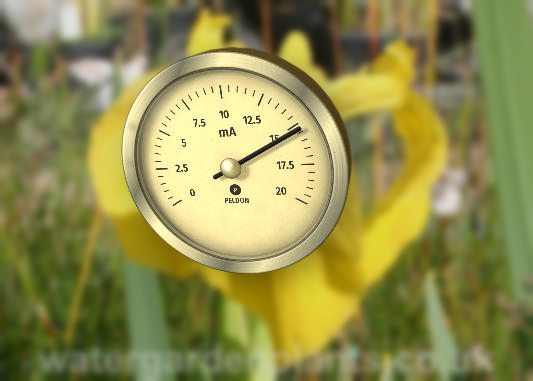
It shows 15.25 mA
